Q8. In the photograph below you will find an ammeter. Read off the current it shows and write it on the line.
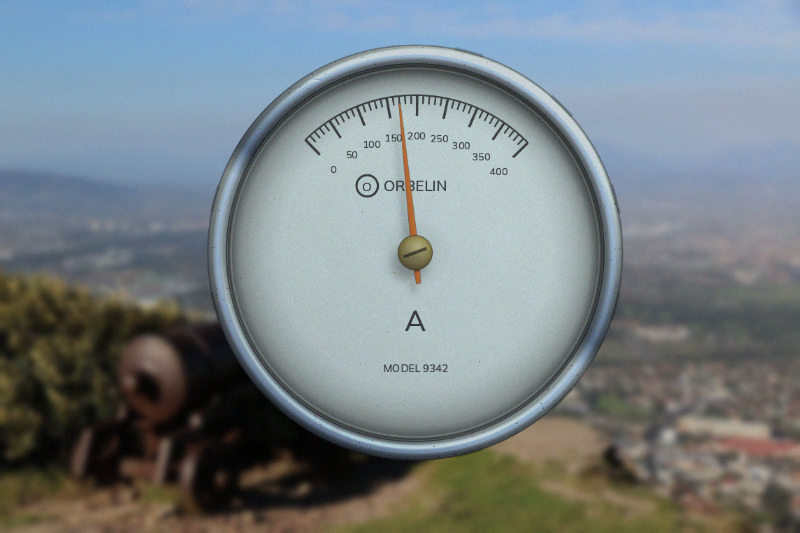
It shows 170 A
